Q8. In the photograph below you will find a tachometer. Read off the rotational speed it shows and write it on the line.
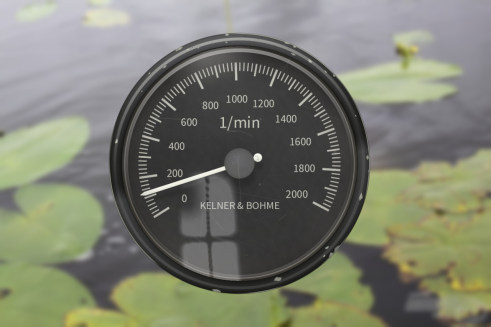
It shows 120 rpm
